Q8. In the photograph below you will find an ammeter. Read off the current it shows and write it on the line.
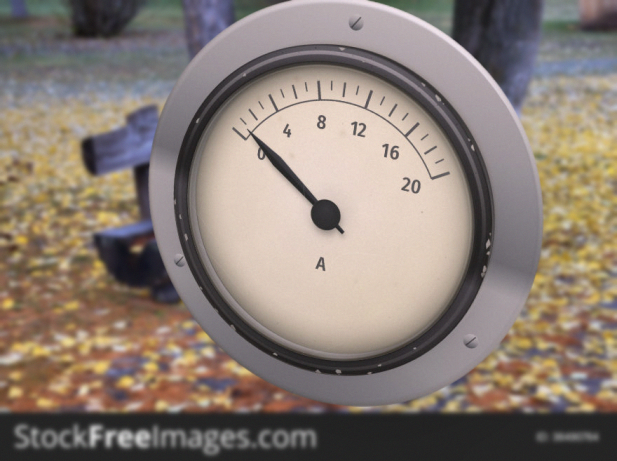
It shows 1 A
